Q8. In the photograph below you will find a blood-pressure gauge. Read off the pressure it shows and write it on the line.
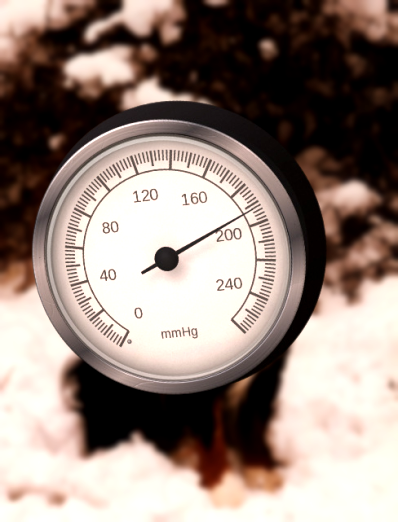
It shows 192 mmHg
